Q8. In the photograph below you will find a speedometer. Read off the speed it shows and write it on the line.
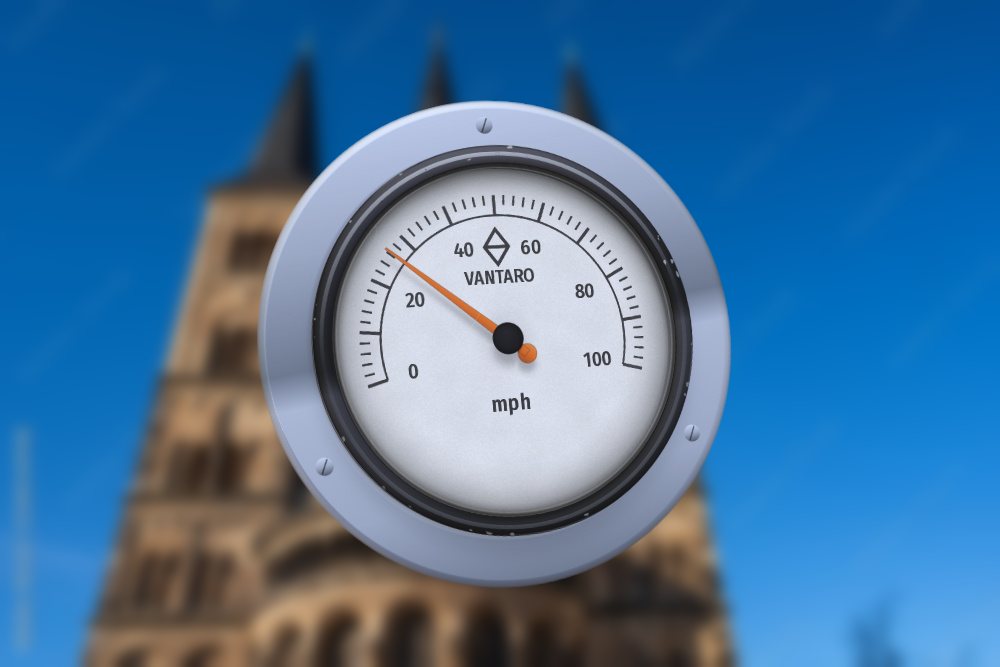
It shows 26 mph
